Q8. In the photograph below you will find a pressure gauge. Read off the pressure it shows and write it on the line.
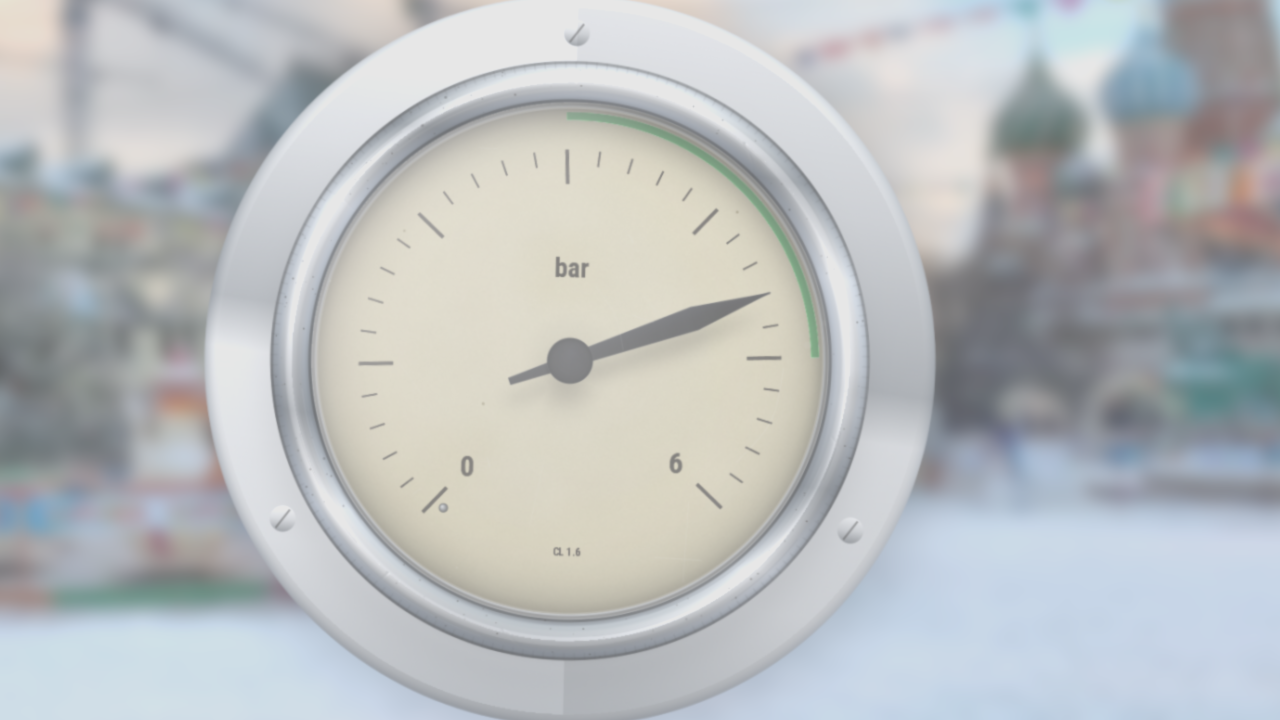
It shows 4.6 bar
